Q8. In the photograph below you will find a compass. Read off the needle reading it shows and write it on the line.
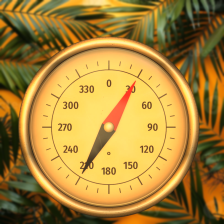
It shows 30 °
